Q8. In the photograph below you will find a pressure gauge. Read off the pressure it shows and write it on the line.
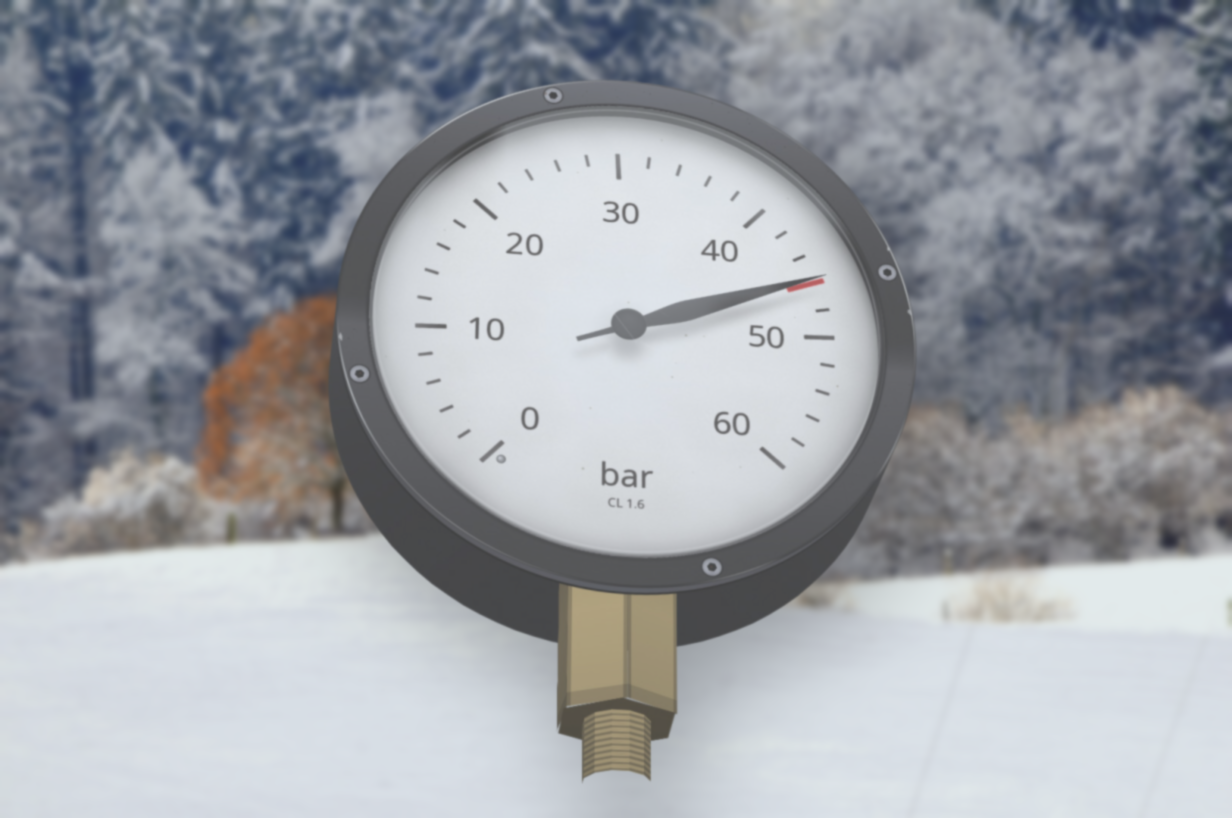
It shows 46 bar
